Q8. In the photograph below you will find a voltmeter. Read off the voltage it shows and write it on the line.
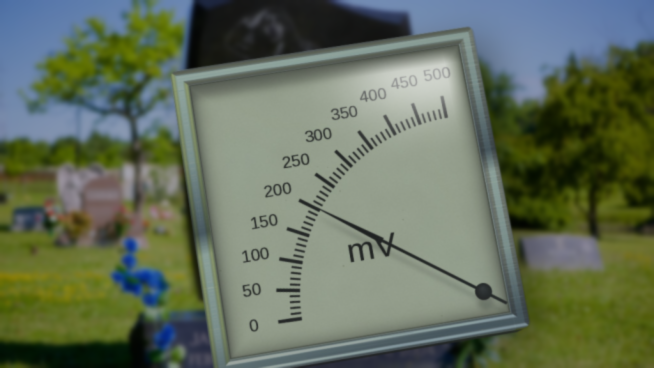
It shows 200 mV
